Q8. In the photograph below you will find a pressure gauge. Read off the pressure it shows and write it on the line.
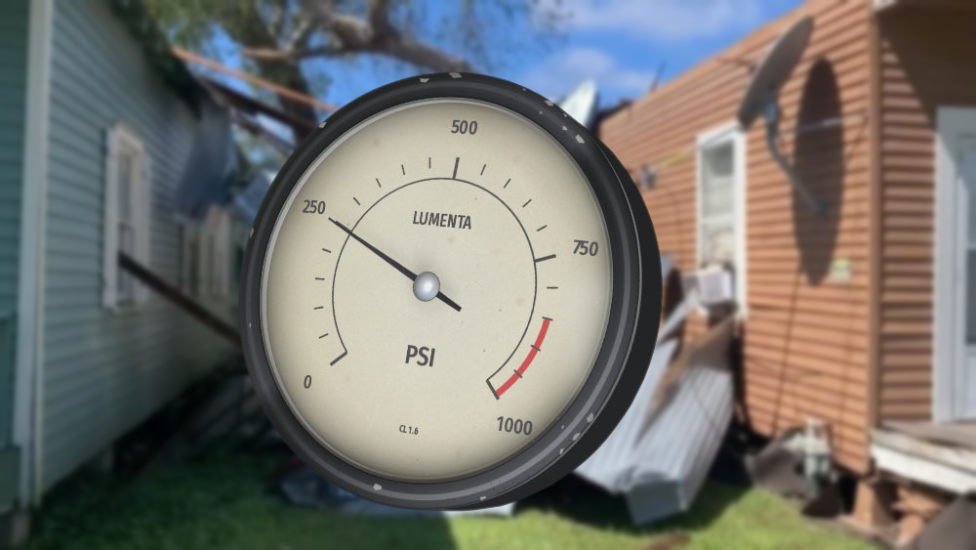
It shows 250 psi
